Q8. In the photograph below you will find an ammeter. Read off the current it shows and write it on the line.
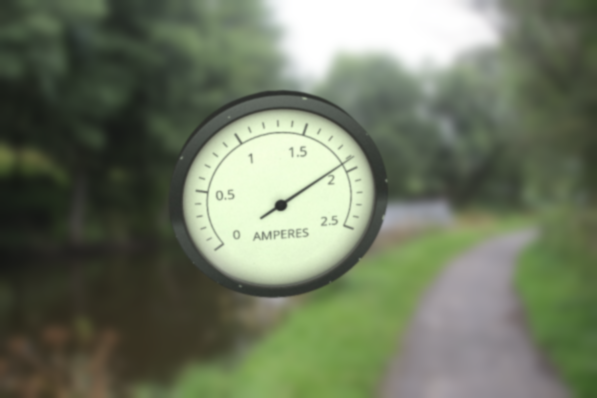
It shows 1.9 A
